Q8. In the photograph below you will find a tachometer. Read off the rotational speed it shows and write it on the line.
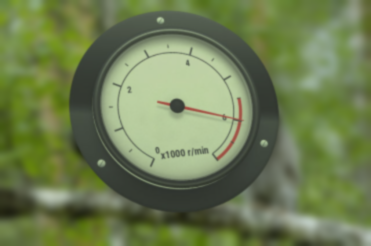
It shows 6000 rpm
